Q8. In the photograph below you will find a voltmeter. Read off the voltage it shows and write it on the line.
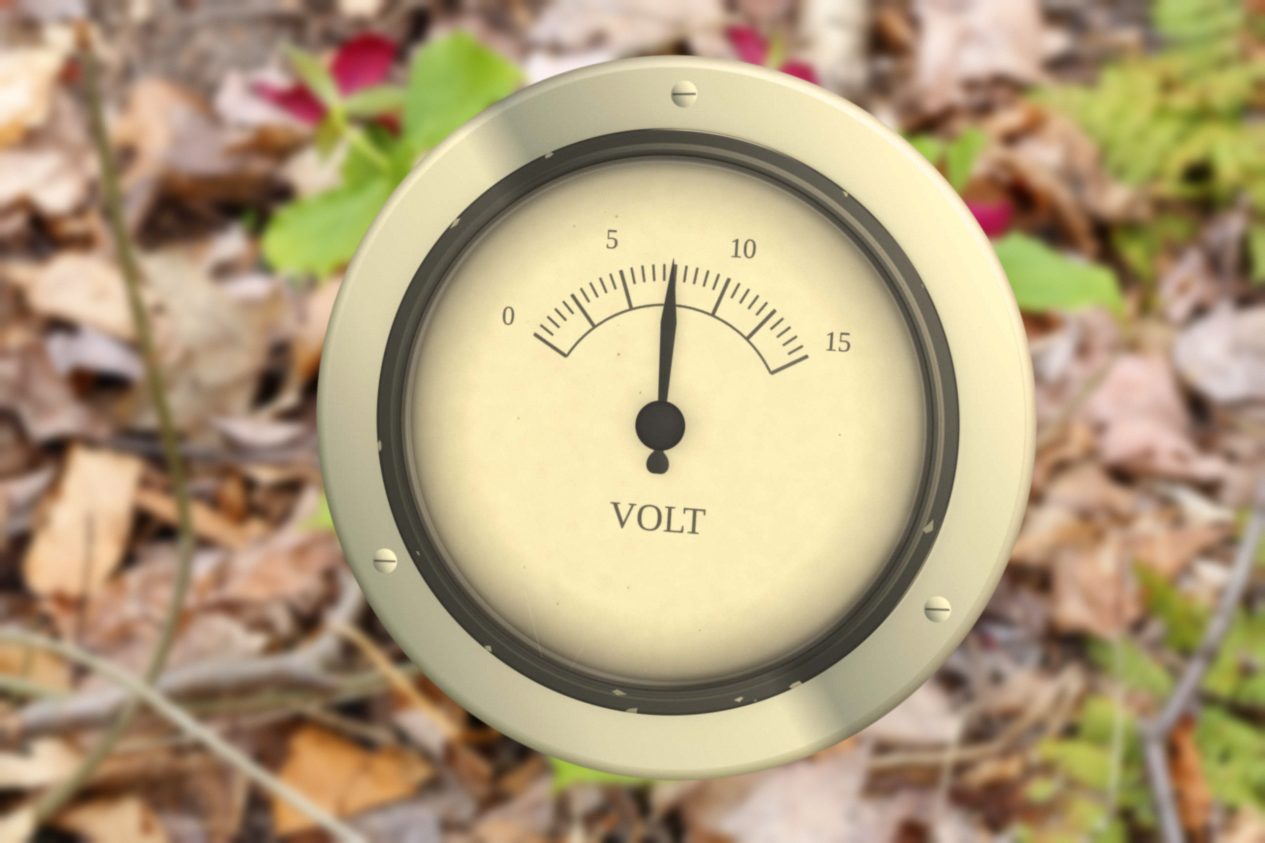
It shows 7.5 V
